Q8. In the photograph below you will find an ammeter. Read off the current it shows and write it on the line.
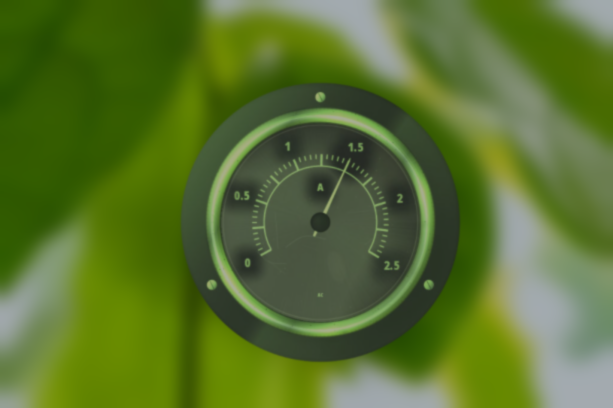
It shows 1.5 A
